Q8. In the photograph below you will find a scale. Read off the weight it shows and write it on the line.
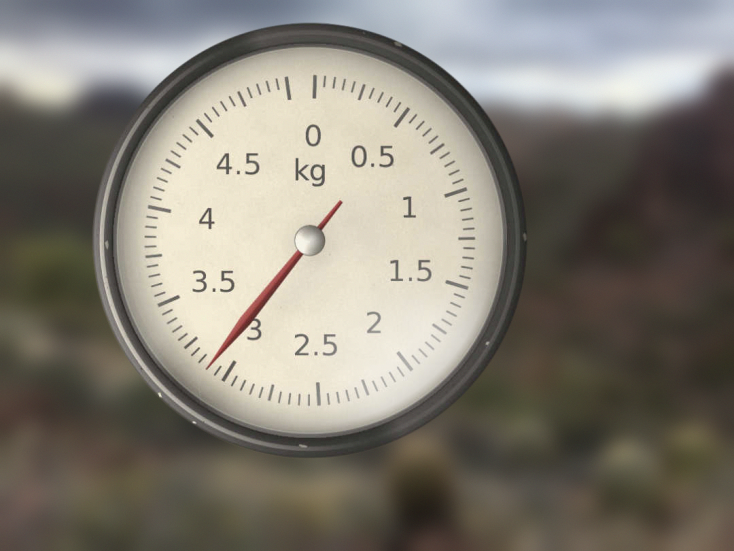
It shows 3.1 kg
